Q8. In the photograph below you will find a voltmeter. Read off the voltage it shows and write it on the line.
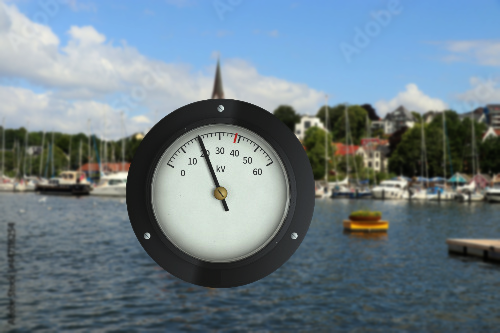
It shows 20 kV
